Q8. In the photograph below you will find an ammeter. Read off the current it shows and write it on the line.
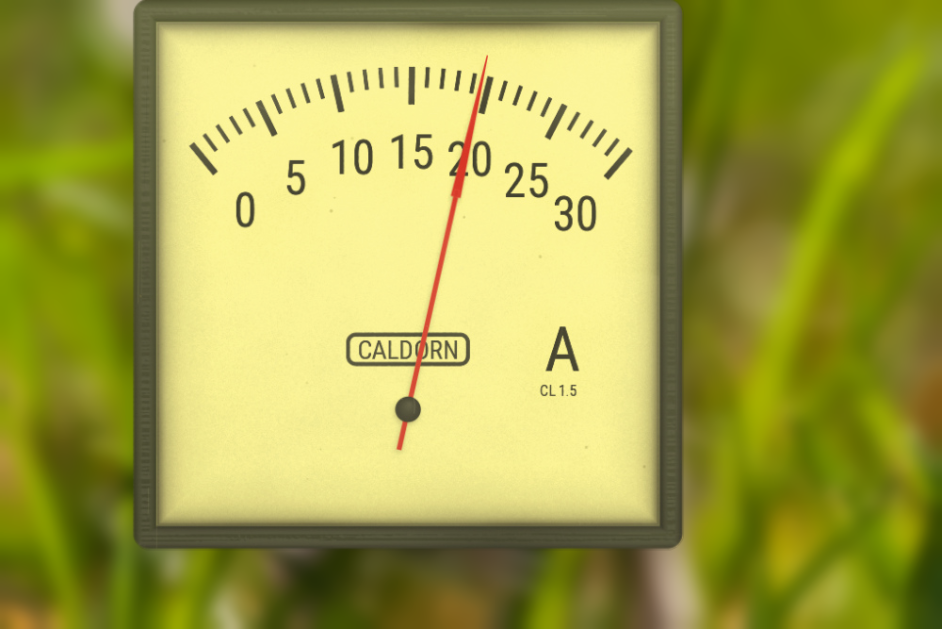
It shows 19.5 A
